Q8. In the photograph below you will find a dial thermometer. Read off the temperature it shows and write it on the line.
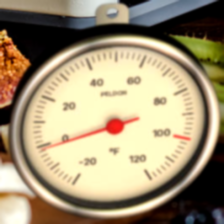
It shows 0 °F
